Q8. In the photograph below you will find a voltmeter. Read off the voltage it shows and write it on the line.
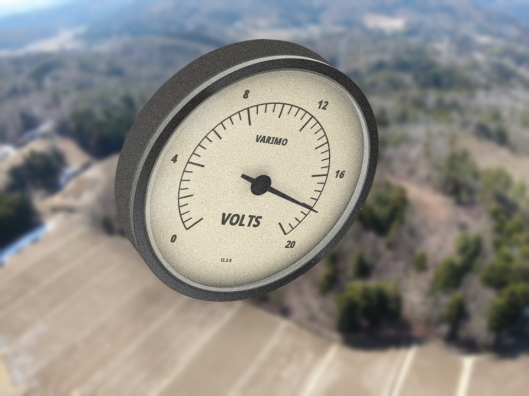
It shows 18 V
